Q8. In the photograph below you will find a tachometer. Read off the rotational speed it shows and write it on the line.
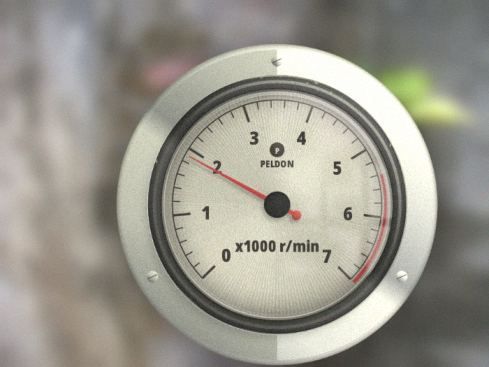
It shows 1900 rpm
